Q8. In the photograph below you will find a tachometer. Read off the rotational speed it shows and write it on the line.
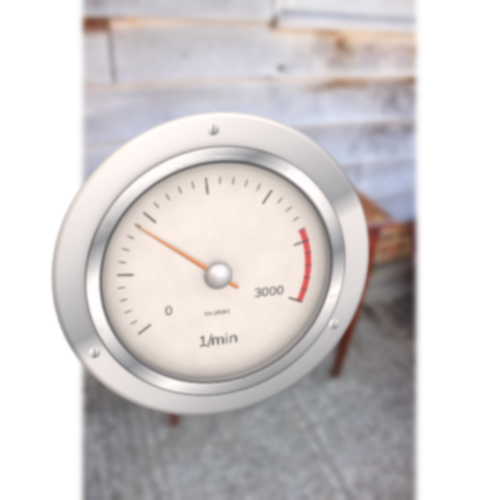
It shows 900 rpm
